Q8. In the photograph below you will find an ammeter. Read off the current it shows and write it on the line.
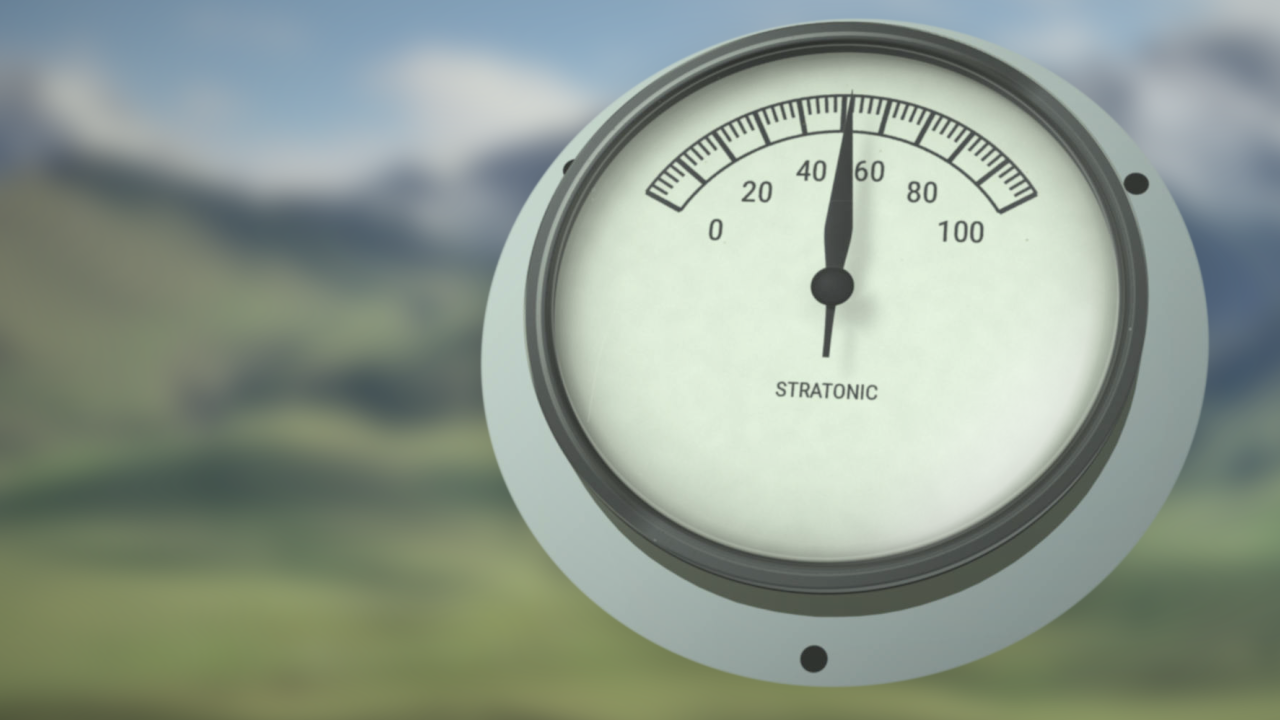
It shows 52 A
